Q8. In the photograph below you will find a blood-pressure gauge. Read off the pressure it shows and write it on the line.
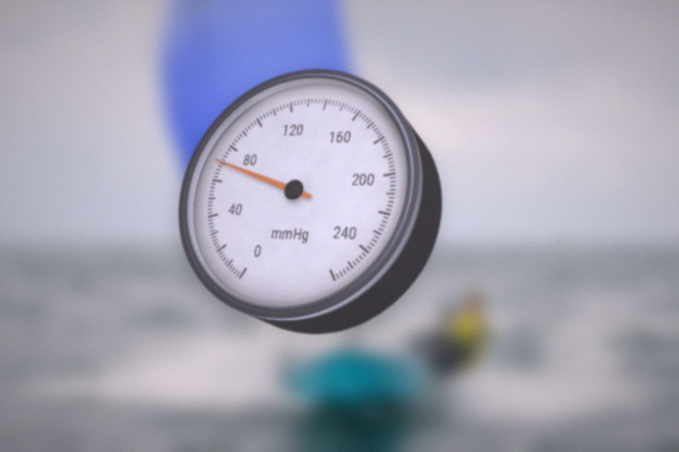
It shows 70 mmHg
